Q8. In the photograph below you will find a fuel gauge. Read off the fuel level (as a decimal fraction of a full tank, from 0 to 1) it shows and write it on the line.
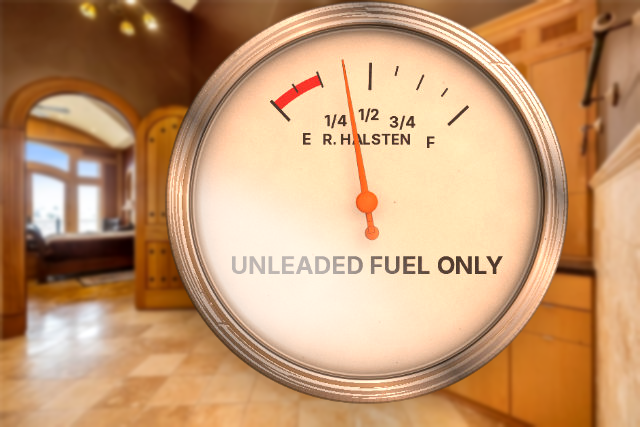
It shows 0.375
